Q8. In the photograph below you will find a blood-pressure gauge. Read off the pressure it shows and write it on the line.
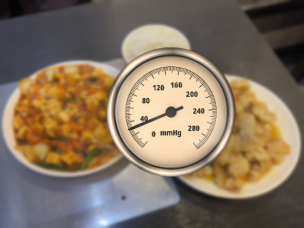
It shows 30 mmHg
